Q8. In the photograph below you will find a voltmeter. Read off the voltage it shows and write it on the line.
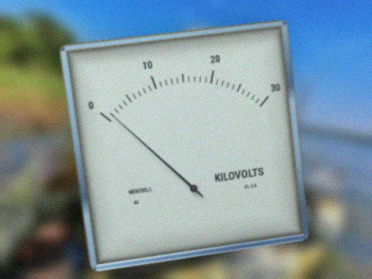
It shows 1 kV
